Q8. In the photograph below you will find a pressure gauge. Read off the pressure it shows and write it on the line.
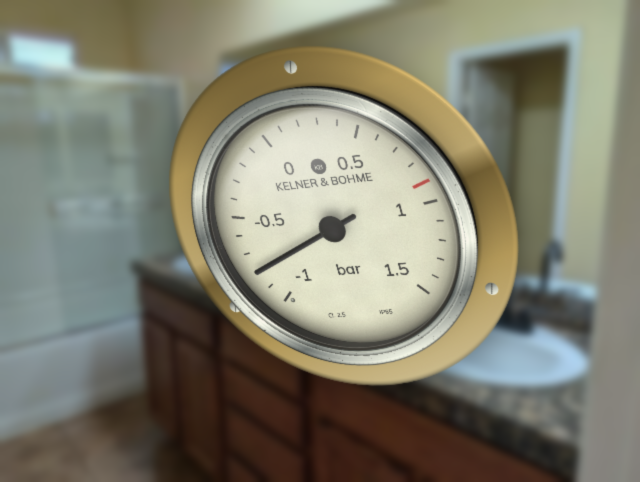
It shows -0.8 bar
